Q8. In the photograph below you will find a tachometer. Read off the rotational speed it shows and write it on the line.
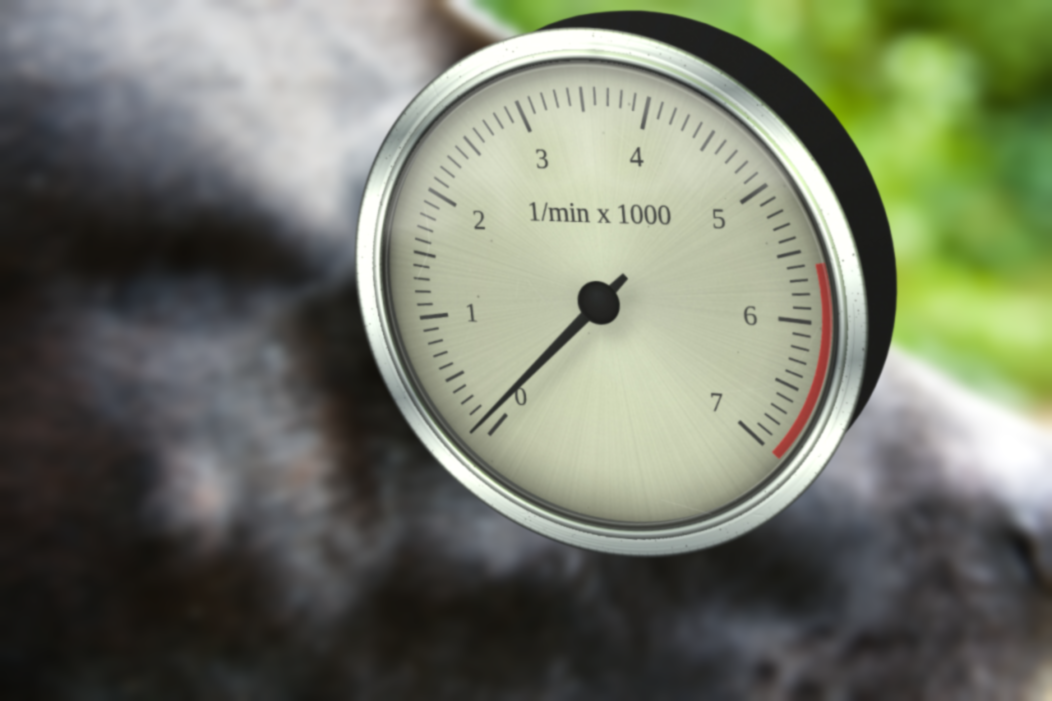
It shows 100 rpm
